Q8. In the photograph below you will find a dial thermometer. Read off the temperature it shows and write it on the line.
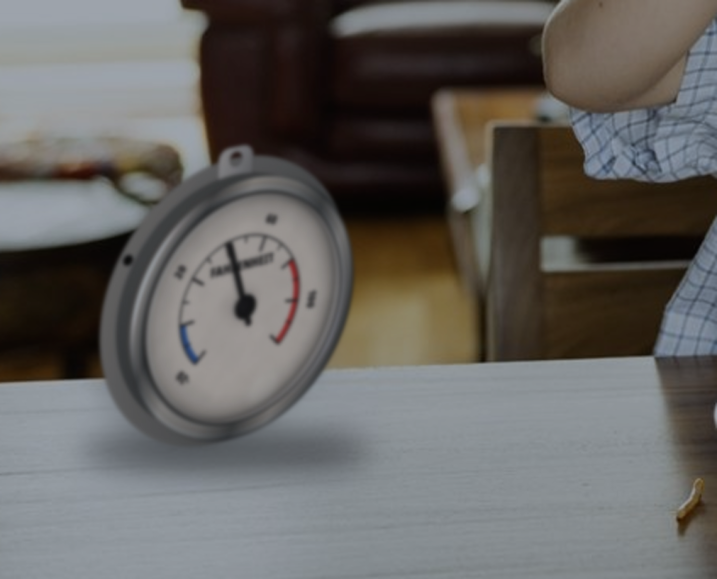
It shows 40 °F
